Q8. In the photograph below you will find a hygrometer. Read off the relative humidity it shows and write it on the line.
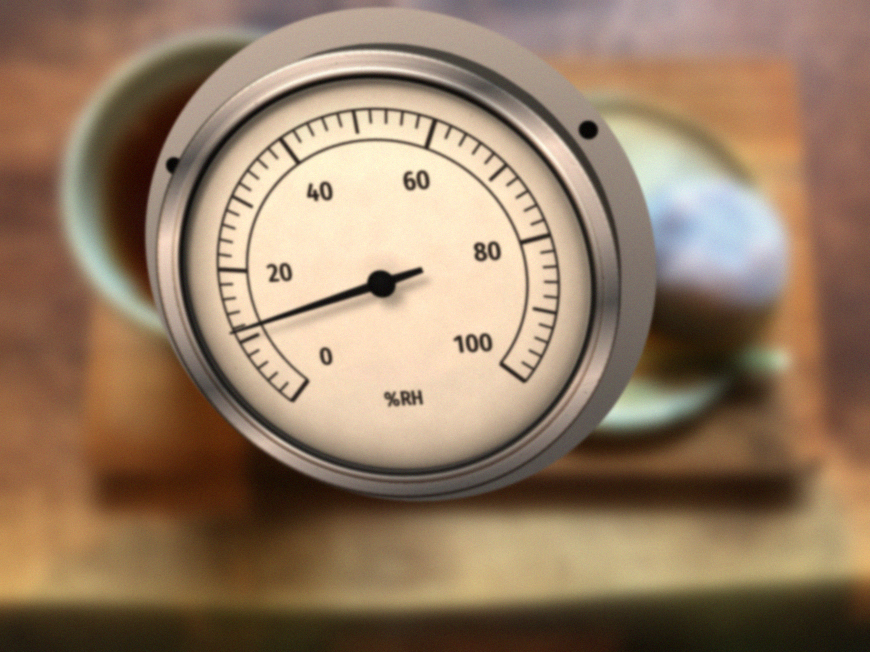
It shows 12 %
